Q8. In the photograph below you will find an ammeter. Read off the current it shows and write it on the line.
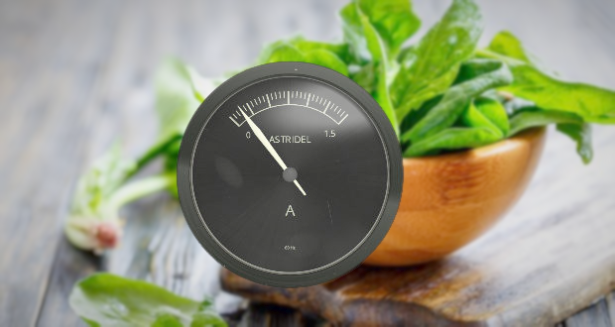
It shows 0.15 A
